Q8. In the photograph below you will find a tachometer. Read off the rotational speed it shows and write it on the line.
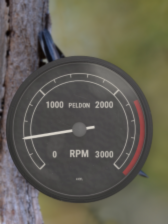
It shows 400 rpm
